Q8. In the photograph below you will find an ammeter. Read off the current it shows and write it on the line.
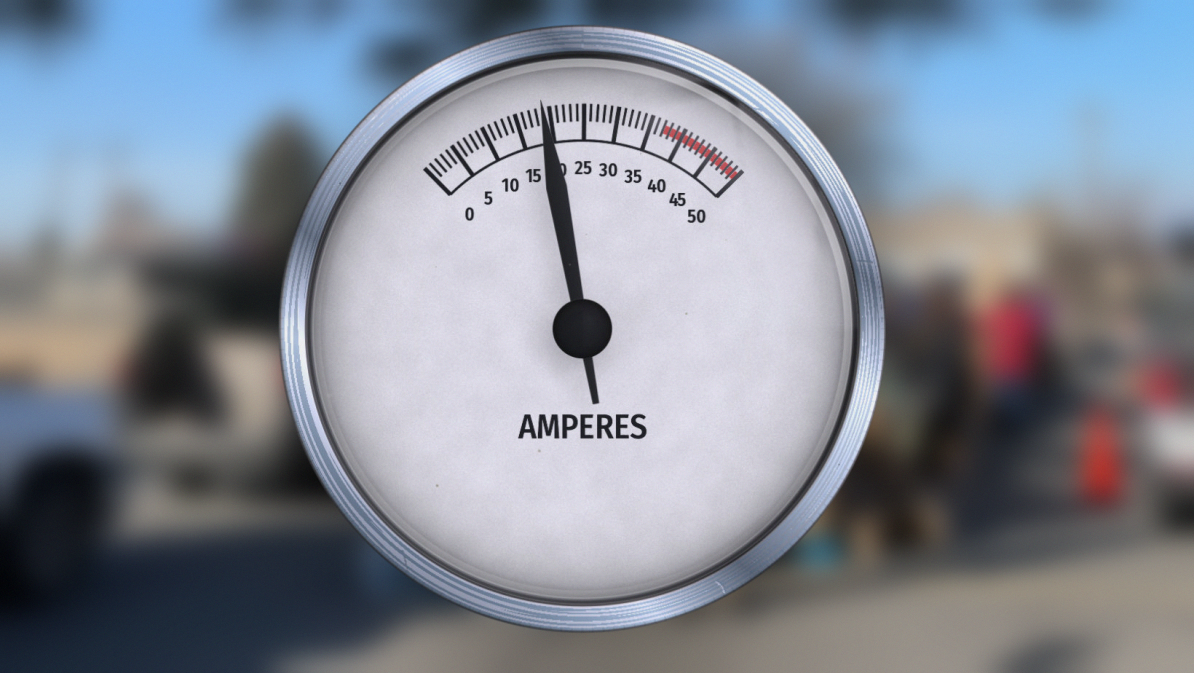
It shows 19 A
